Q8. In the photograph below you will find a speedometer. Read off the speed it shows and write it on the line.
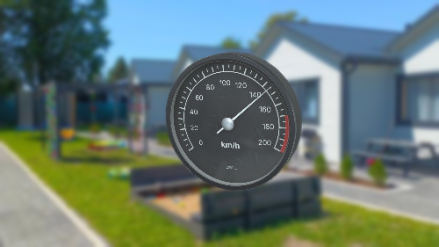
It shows 145 km/h
